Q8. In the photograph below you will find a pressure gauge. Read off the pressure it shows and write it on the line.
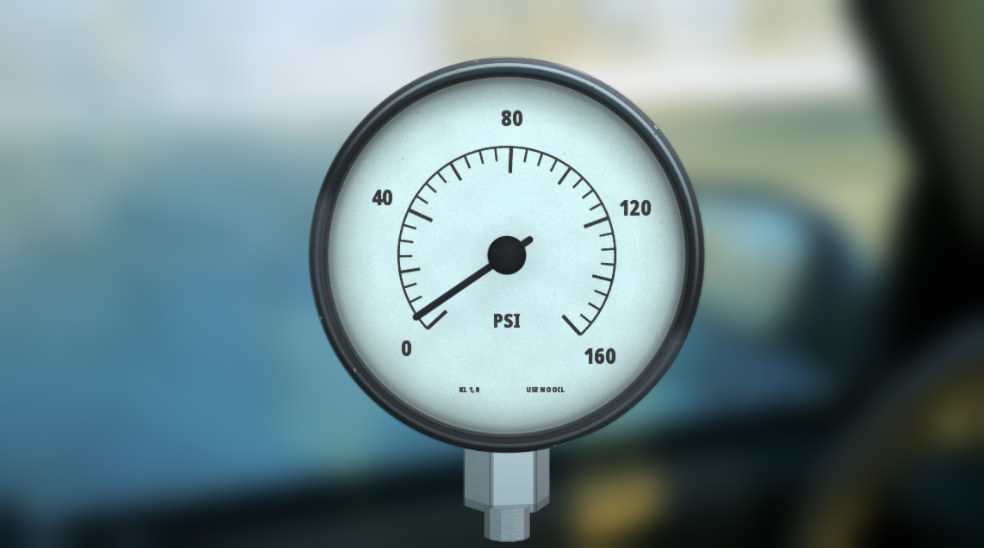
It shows 5 psi
